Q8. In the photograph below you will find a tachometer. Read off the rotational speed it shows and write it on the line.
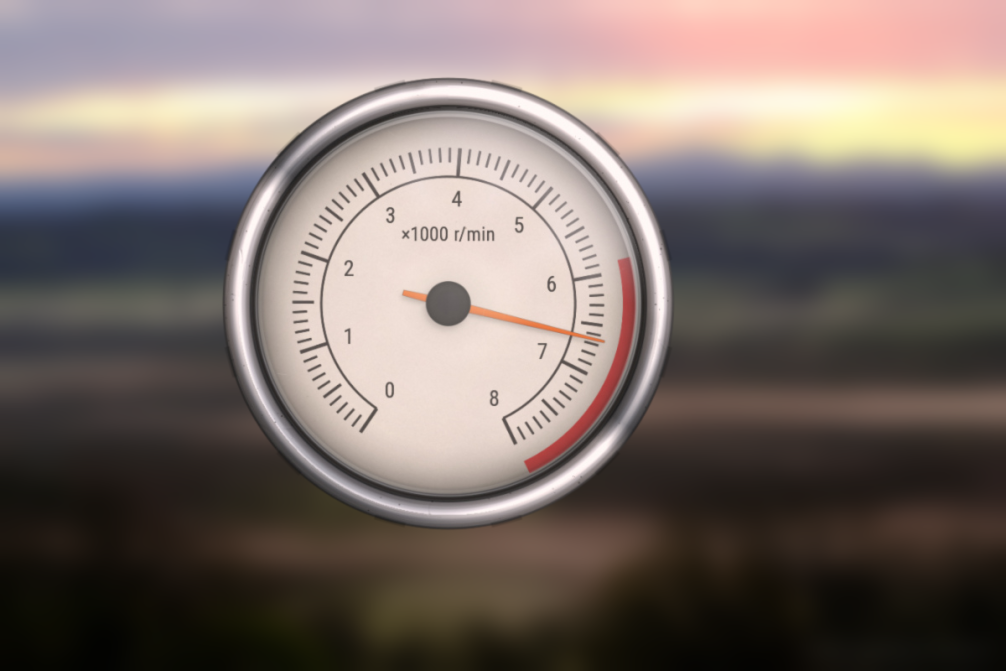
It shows 6650 rpm
